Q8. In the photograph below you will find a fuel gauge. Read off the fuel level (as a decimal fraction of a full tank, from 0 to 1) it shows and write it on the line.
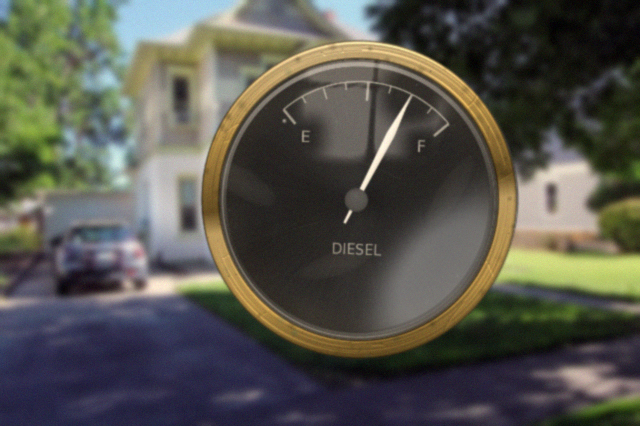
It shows 0.75
